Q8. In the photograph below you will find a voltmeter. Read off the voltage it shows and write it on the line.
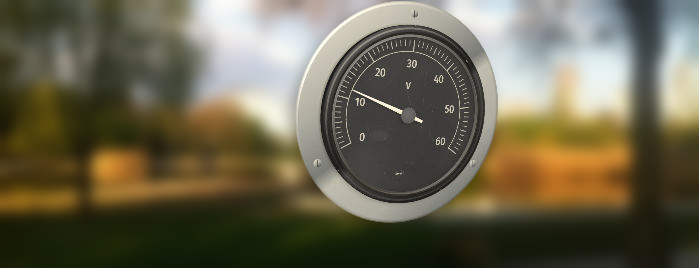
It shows 12 V
